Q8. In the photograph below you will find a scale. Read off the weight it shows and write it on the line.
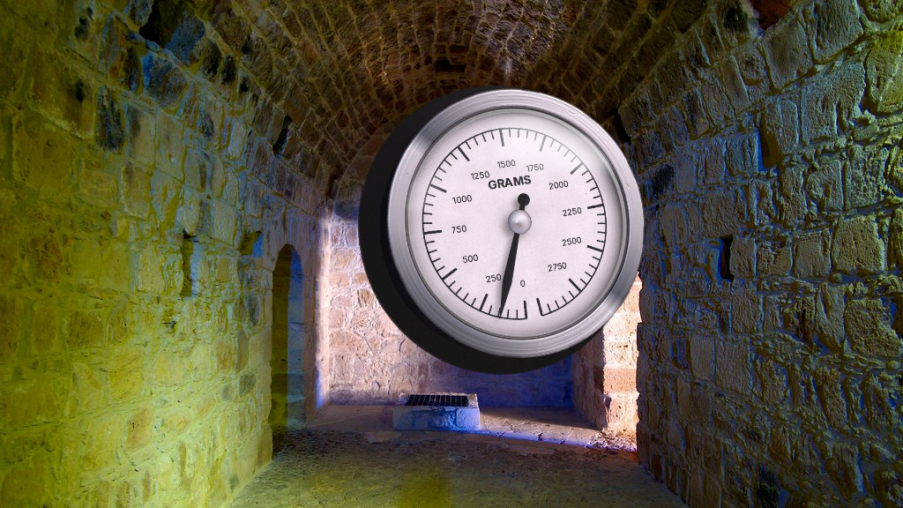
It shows 150 g
